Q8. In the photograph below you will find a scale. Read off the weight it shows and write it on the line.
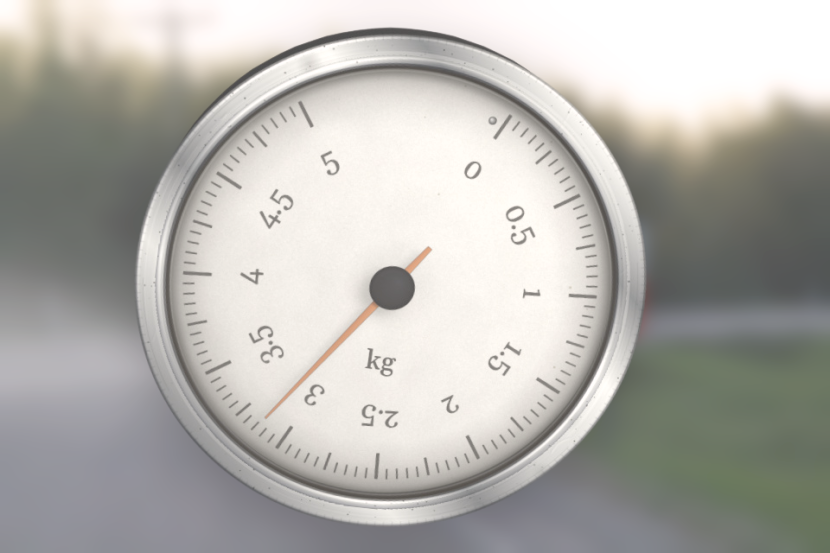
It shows 3.15 kg
